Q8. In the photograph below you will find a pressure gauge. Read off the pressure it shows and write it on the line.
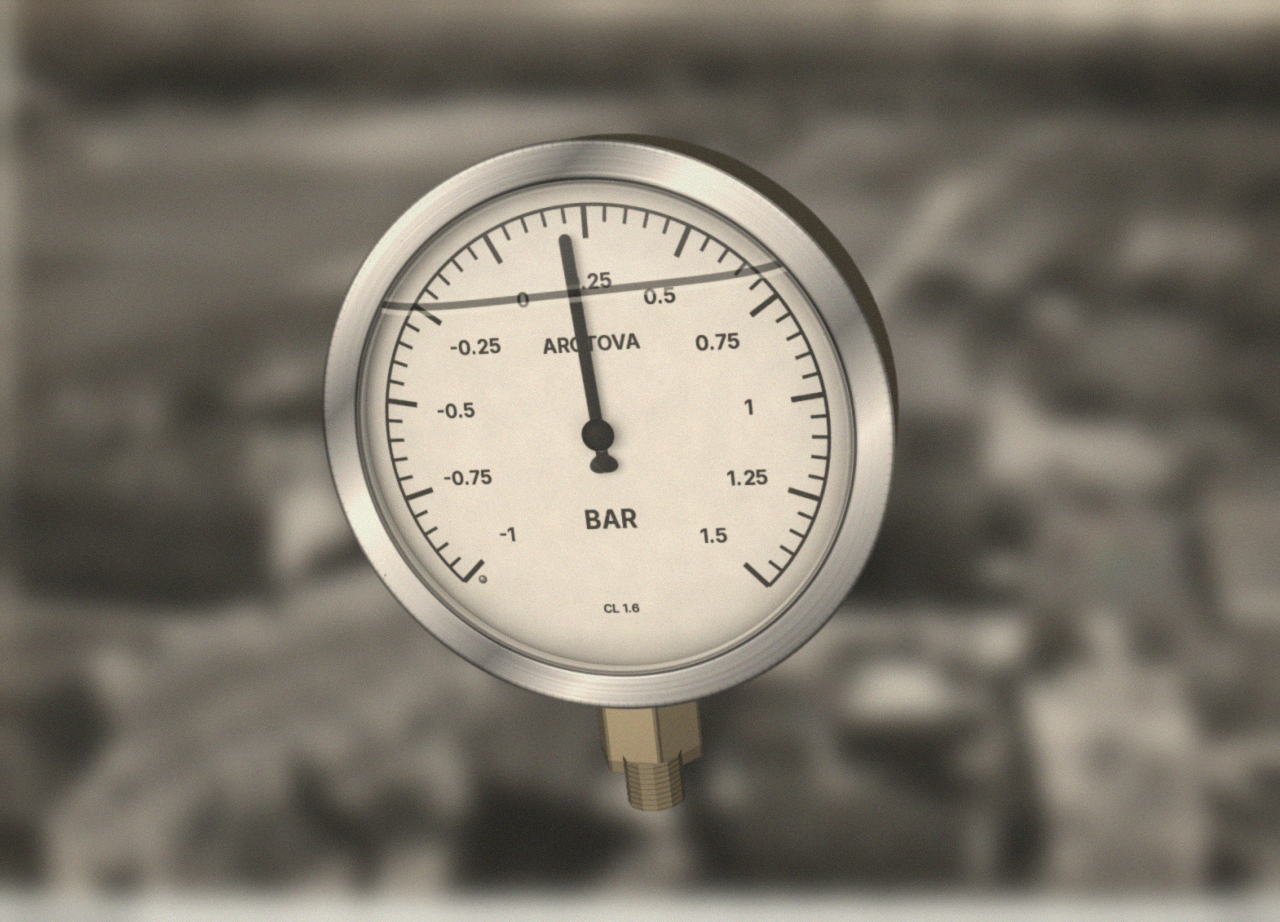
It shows 0.2 bar
